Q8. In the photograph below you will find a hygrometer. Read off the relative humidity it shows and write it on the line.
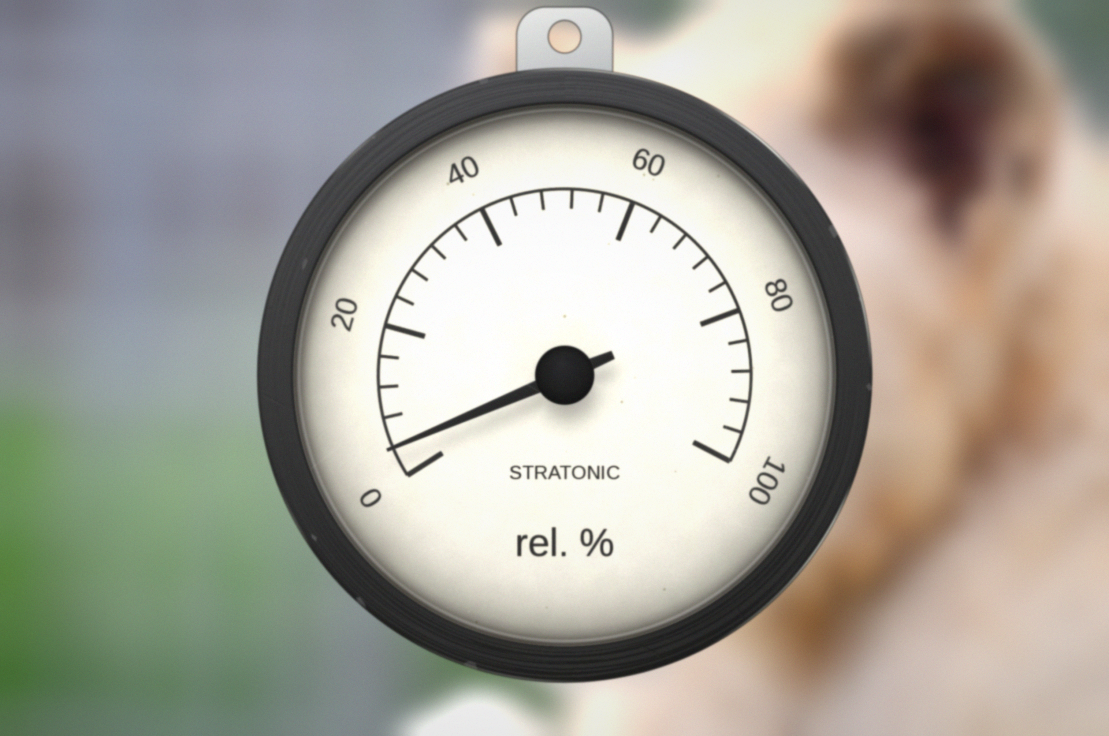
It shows 4 %
